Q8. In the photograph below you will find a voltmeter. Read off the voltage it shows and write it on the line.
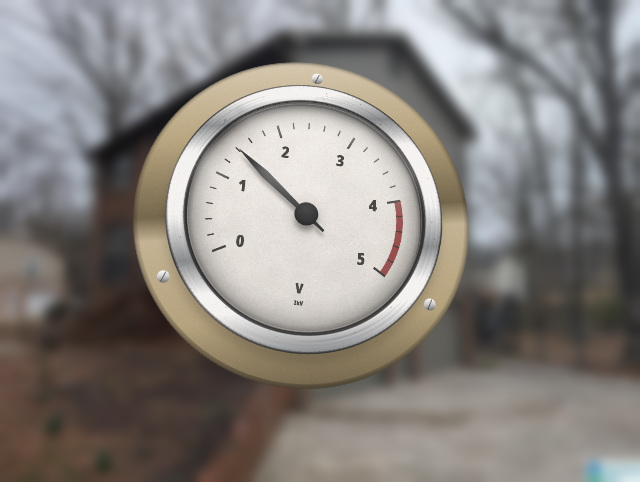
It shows 1.4 V
